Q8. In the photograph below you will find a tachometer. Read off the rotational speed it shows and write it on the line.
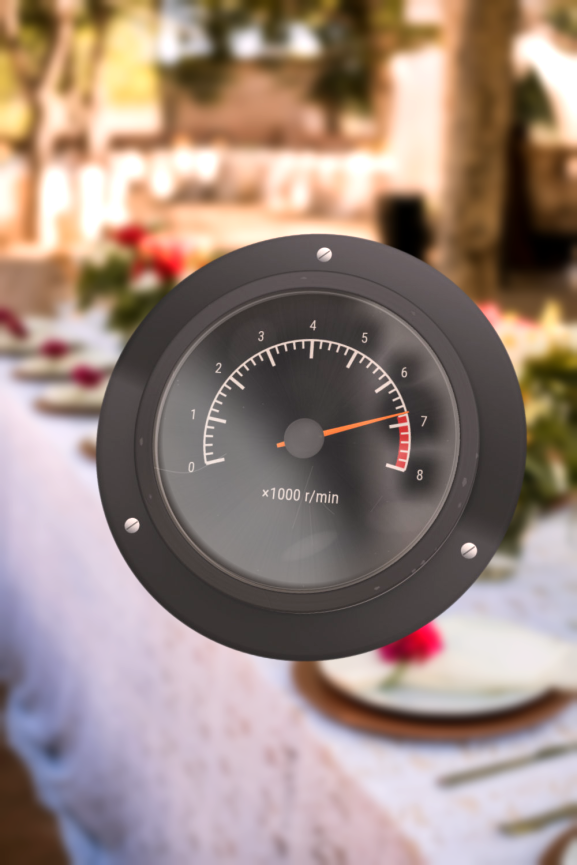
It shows 6800 rpm
